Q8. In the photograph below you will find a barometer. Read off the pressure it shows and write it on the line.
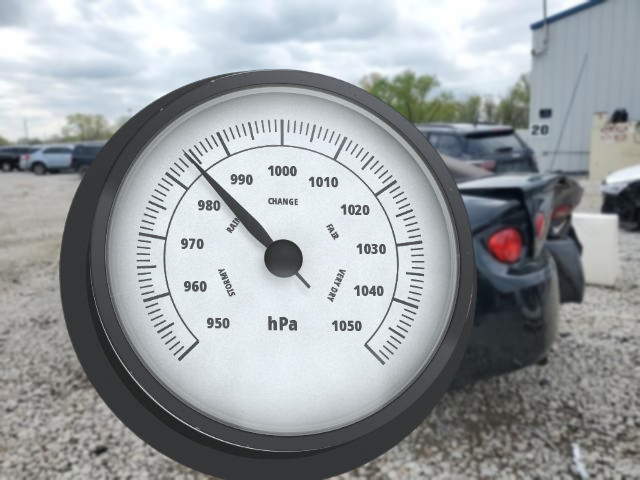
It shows 984 hPa
